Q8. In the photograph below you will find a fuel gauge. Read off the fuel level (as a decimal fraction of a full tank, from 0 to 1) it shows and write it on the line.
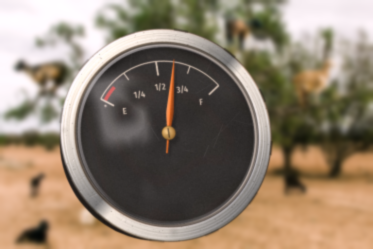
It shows 0.625
